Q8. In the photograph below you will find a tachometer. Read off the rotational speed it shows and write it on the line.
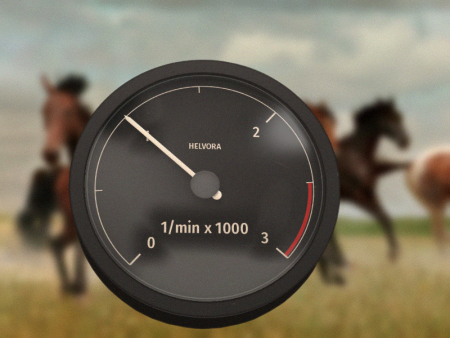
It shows 1000 rpm
